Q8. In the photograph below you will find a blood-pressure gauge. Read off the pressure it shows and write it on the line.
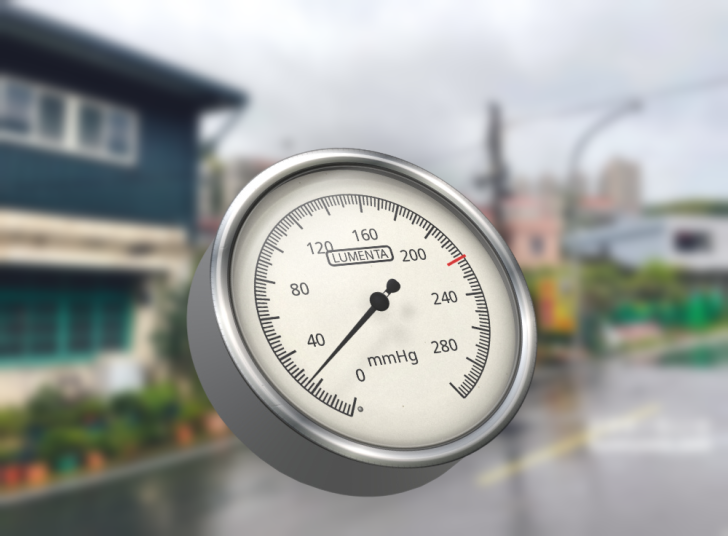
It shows 24 mmHg
